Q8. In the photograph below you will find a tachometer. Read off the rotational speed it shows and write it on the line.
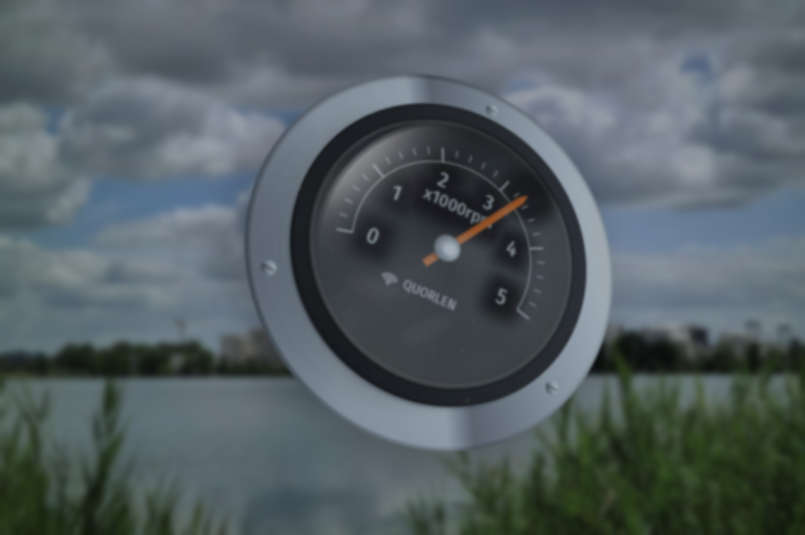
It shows 3300 rpm
